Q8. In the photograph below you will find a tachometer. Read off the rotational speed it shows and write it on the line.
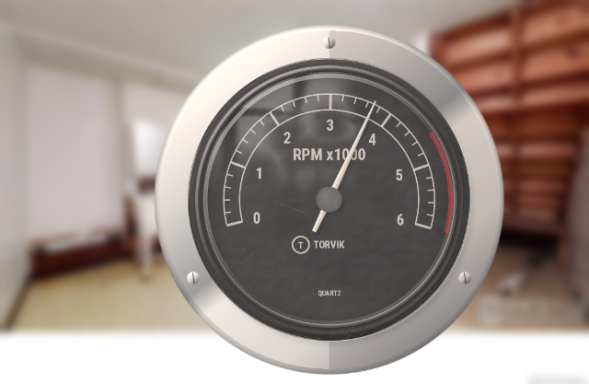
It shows 3700 rpm
